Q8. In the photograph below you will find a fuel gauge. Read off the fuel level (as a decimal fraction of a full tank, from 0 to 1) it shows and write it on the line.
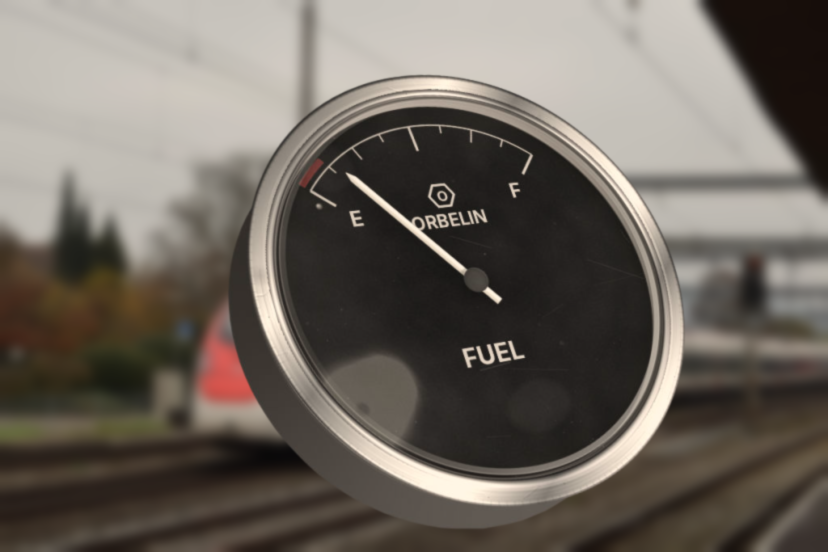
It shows 0.125
